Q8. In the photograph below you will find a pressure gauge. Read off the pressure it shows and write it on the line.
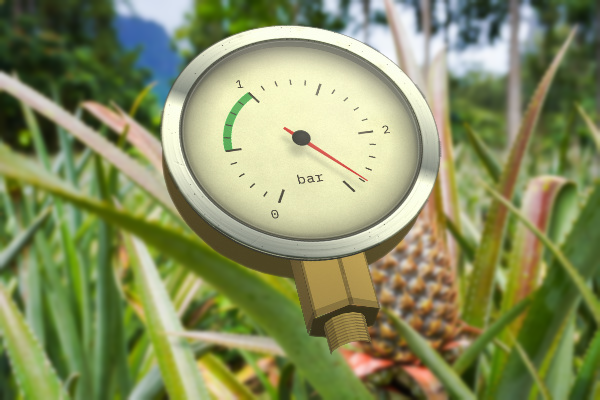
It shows 2.4 bar
